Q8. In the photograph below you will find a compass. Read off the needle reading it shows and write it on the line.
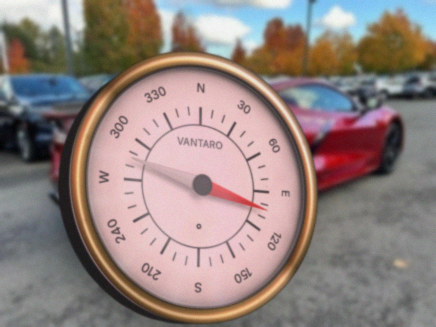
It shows 105 °
